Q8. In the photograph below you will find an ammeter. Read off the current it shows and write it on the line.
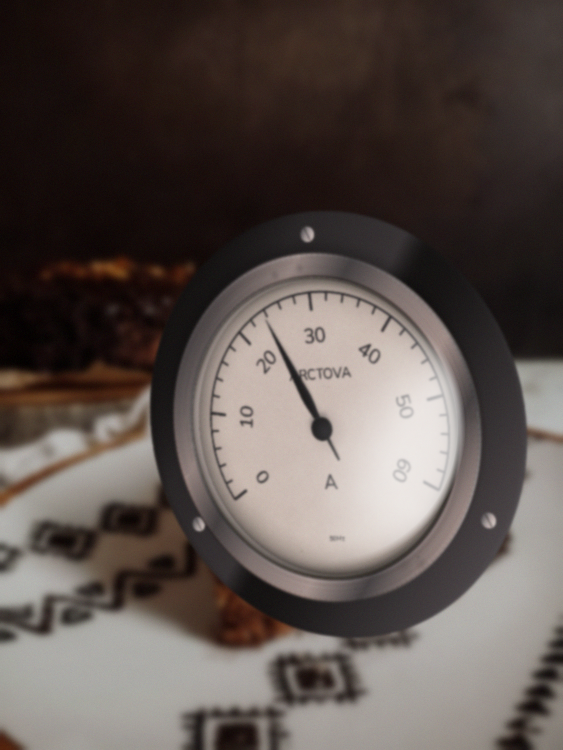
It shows 24 A
